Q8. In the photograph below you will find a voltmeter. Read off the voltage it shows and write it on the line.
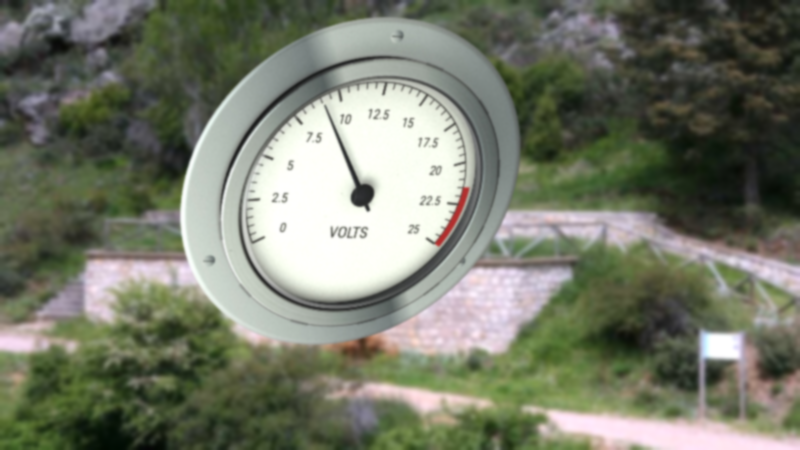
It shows 9 V
